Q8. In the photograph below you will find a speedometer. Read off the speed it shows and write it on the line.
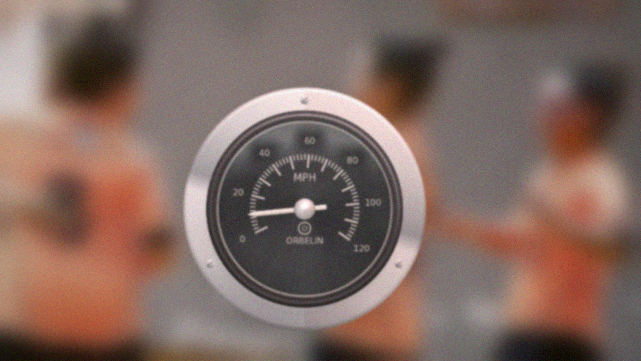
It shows 10 mph
